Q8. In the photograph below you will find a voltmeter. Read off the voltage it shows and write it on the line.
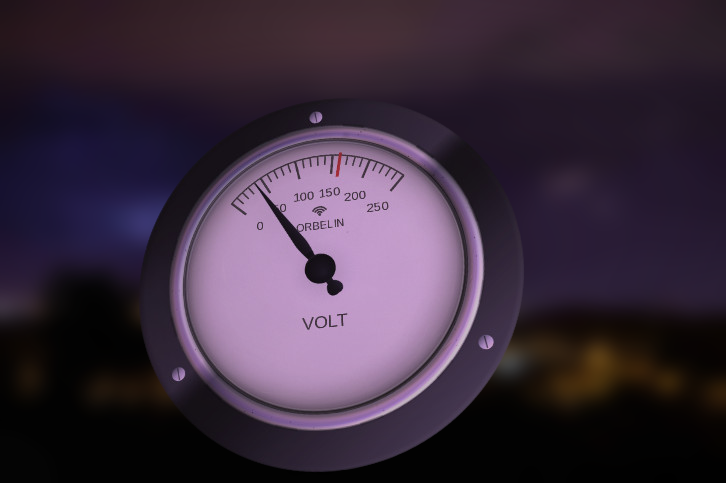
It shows 40 V
